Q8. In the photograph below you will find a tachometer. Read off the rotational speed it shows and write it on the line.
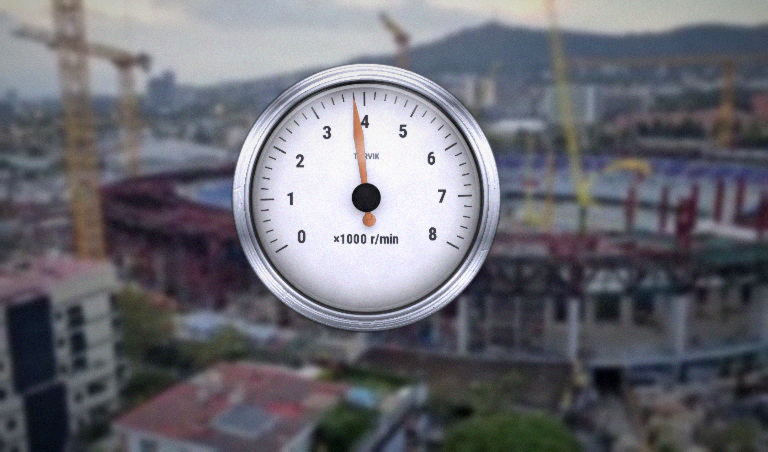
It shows 3800 rpm
